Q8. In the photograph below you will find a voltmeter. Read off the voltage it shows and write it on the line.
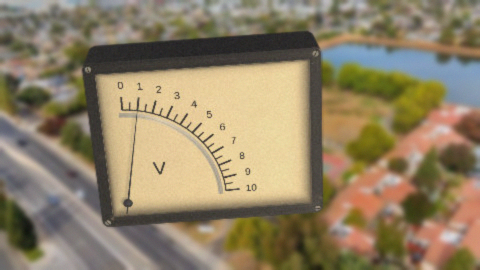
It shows 1 V
